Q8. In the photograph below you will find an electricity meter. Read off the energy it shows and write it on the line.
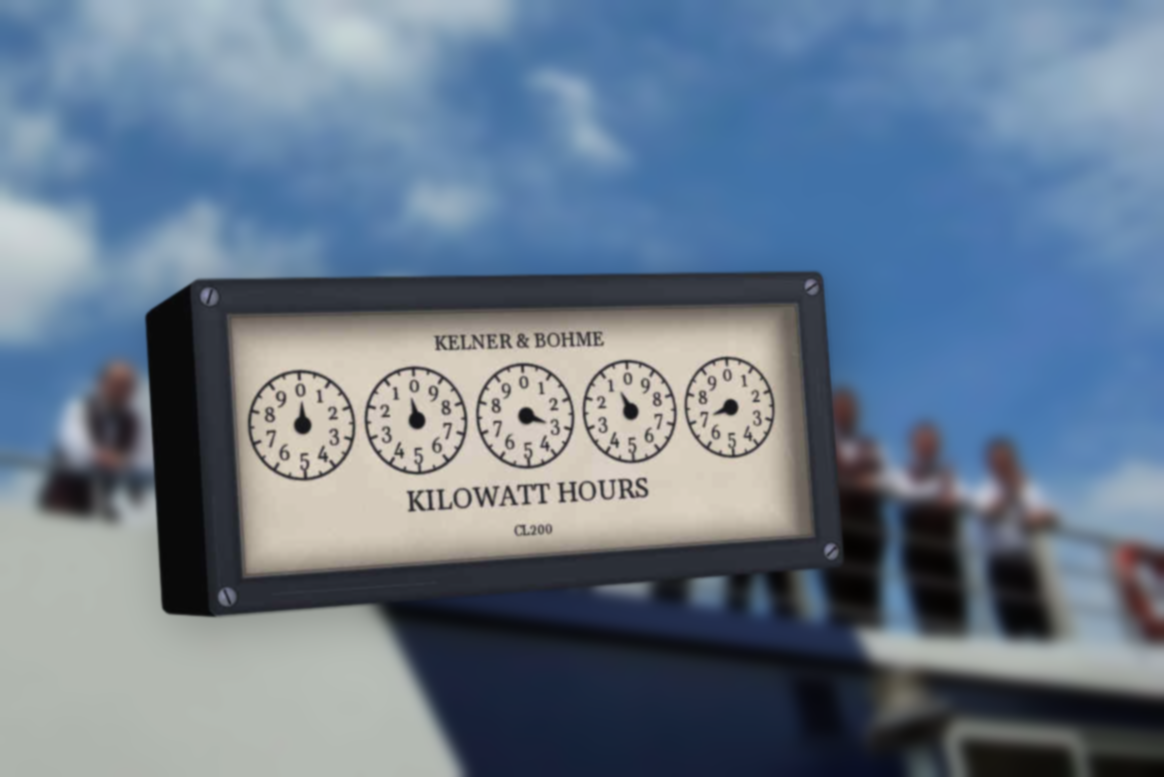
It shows 307 kWh
